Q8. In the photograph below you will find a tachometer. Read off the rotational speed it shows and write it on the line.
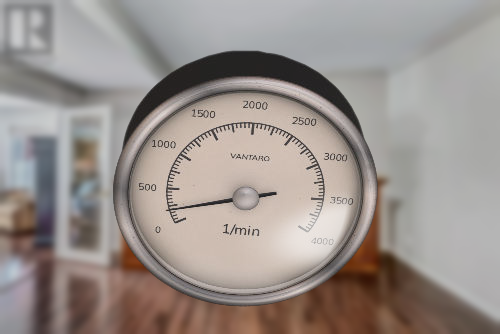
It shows 250 rpm
